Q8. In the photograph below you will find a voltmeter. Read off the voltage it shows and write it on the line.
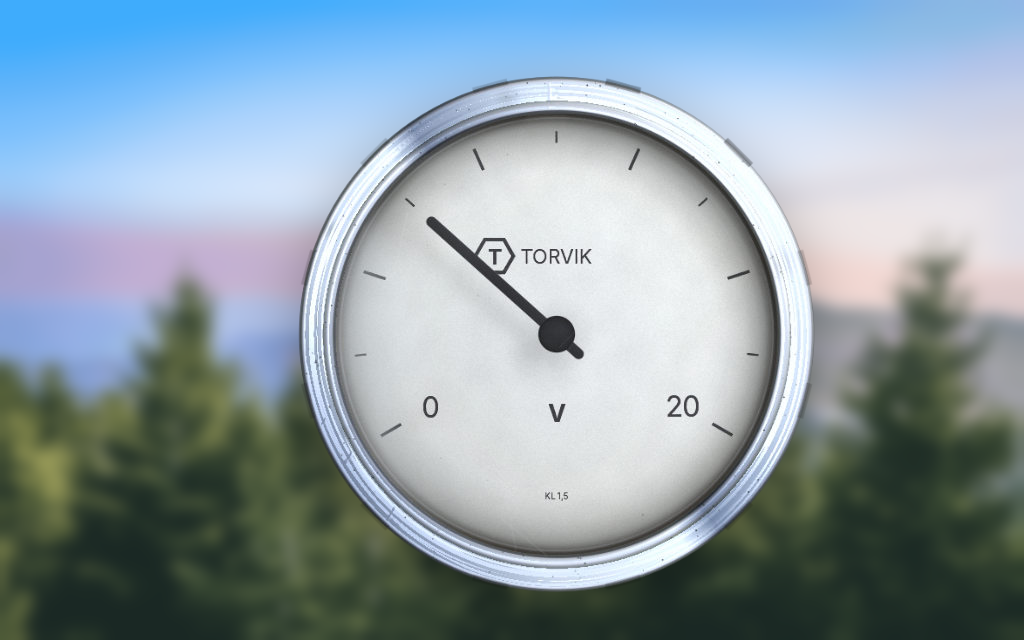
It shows 6 V
